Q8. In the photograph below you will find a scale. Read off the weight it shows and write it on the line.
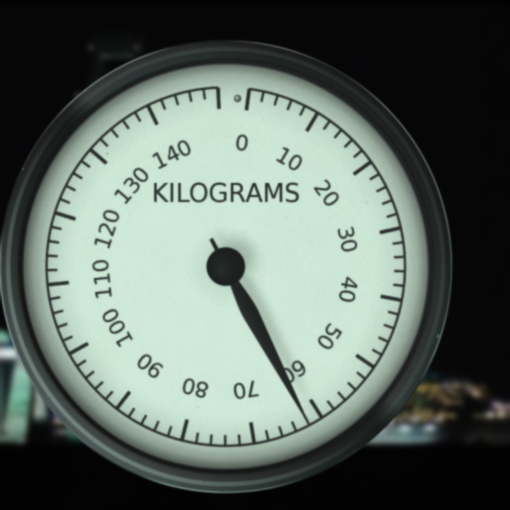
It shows 62 kg
